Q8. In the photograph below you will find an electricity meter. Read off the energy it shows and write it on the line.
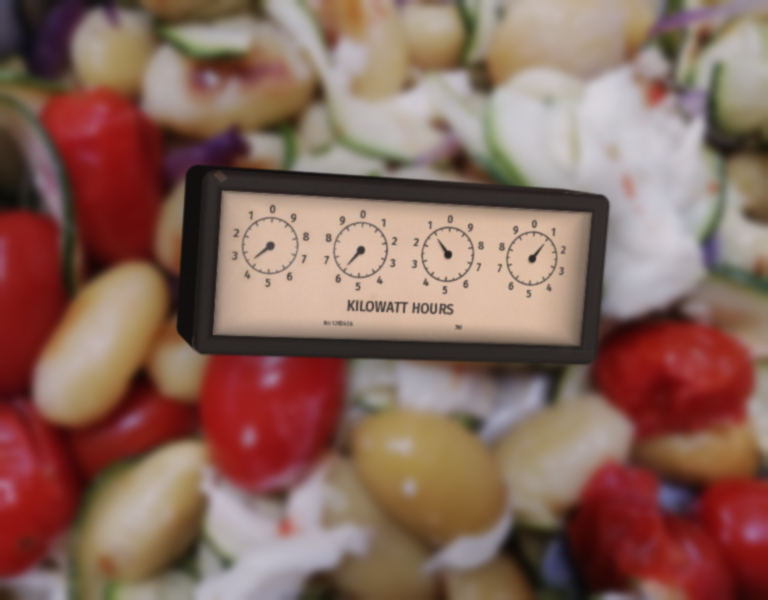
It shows 3611 kWh
